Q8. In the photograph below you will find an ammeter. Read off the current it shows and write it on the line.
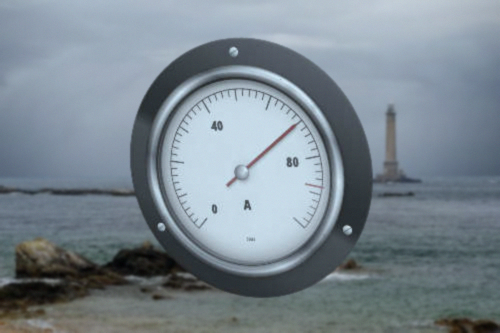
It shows 70 A
